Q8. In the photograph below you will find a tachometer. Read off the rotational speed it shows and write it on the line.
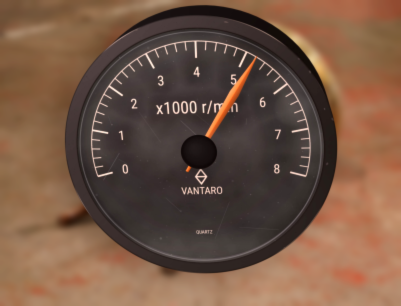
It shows 5200 rpm
